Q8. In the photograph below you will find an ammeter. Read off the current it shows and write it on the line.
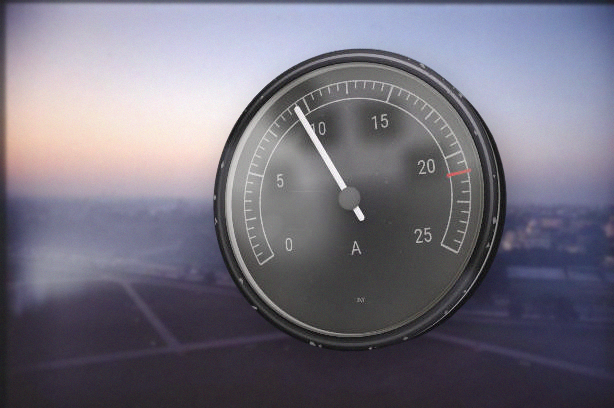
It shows 9.5 A
